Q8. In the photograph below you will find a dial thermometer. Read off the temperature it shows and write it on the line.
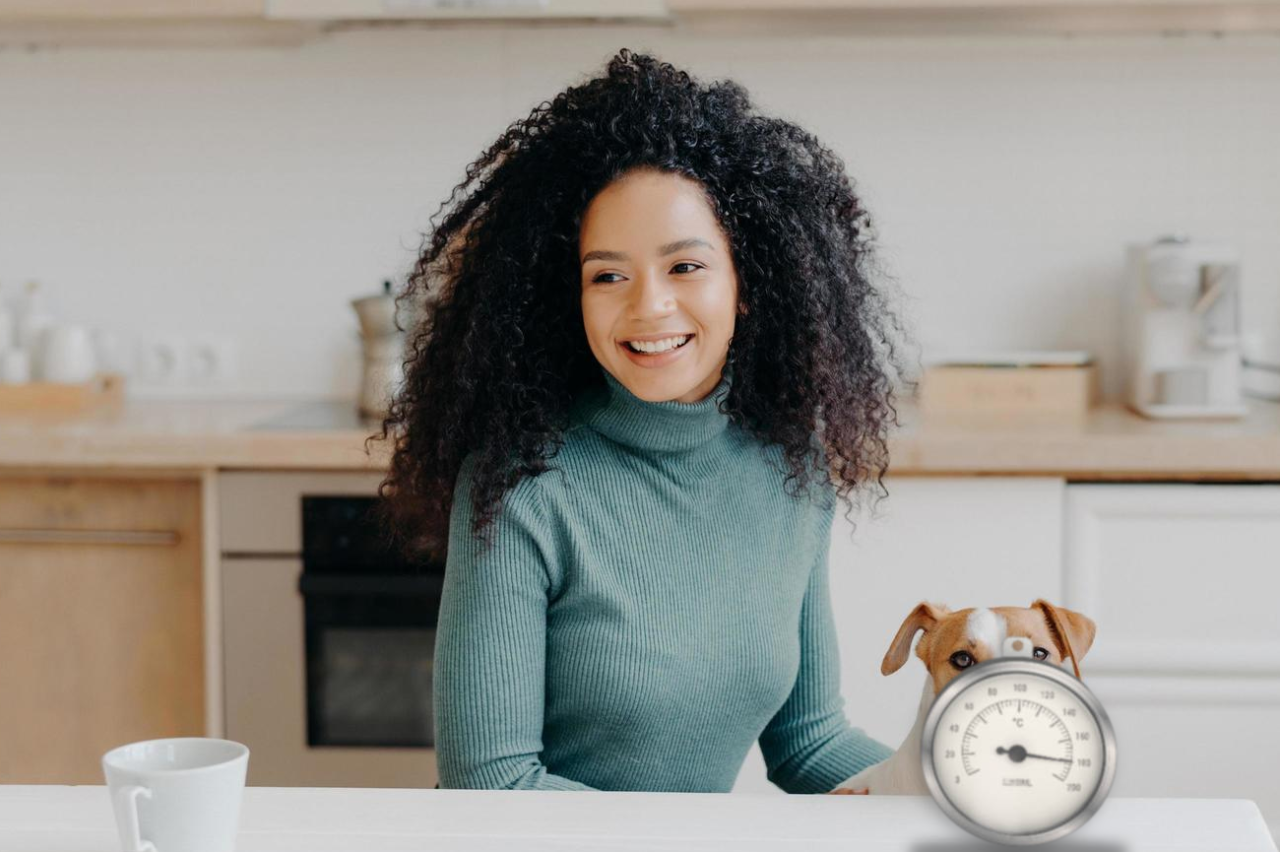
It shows 180 °C
